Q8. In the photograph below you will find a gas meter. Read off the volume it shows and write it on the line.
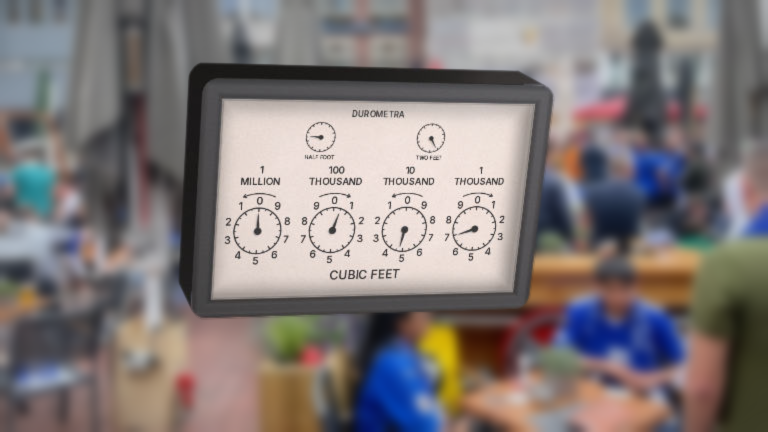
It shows 4700 ft³
